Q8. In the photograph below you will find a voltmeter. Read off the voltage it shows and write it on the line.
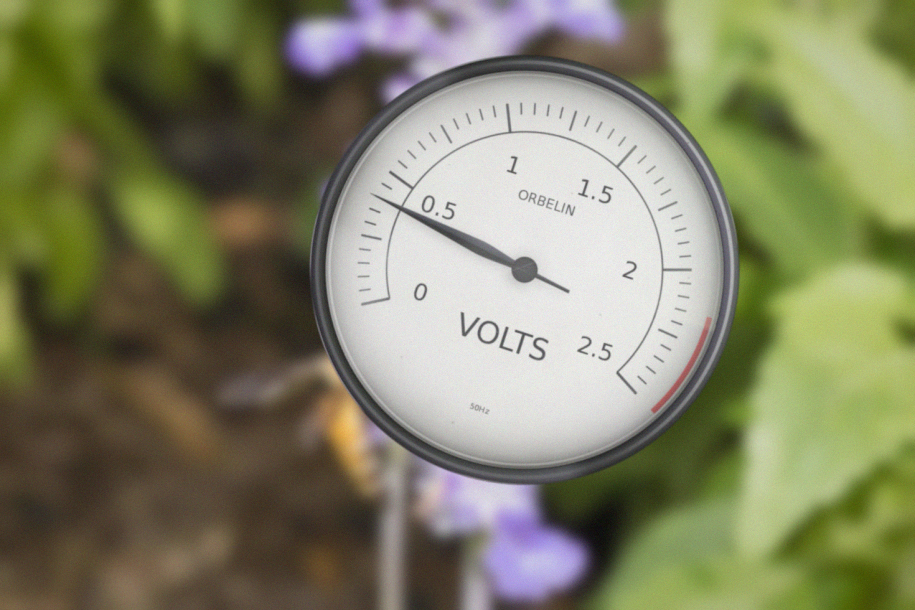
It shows 0.4 V
